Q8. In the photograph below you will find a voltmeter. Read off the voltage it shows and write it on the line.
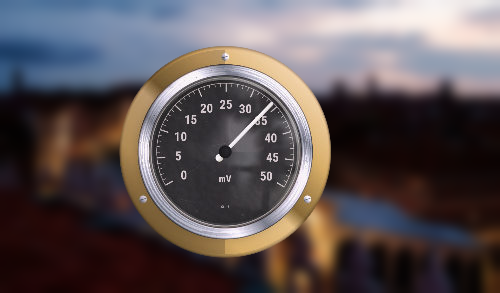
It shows 34 mV
